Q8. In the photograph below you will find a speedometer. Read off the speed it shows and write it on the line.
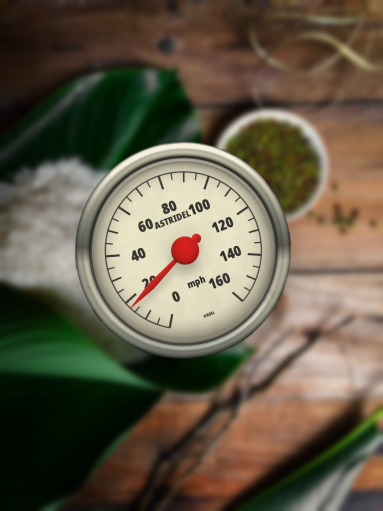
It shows 17.5 mph
